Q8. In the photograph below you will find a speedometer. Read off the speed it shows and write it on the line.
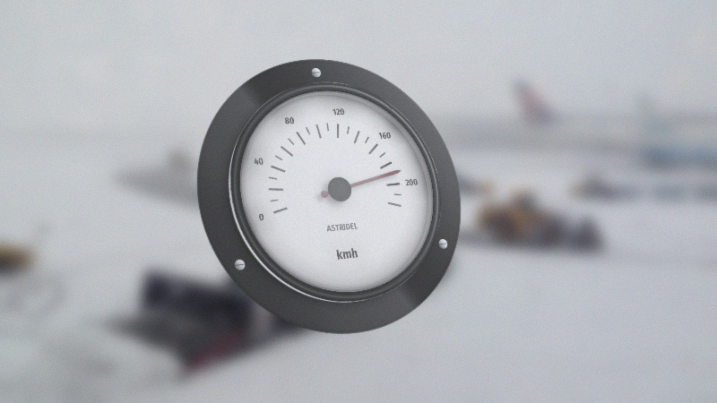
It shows 190 km/h
